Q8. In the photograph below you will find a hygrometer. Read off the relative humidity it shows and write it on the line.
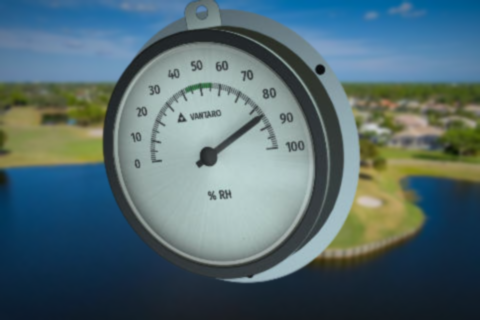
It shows 85 %
